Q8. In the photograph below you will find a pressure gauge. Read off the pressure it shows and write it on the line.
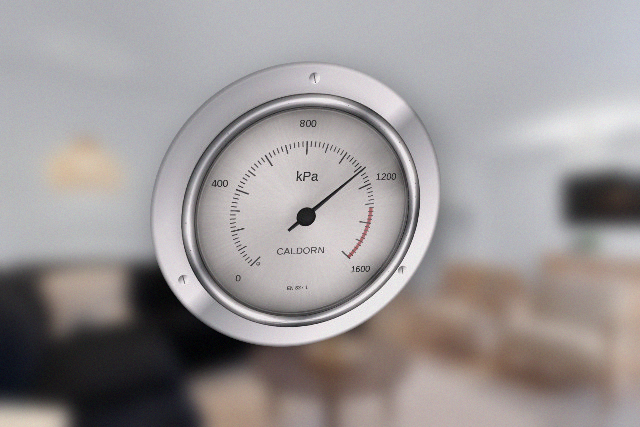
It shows 1100 kPa
